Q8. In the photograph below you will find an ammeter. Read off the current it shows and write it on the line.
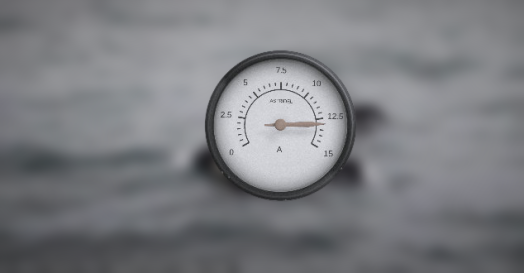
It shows 13 A
